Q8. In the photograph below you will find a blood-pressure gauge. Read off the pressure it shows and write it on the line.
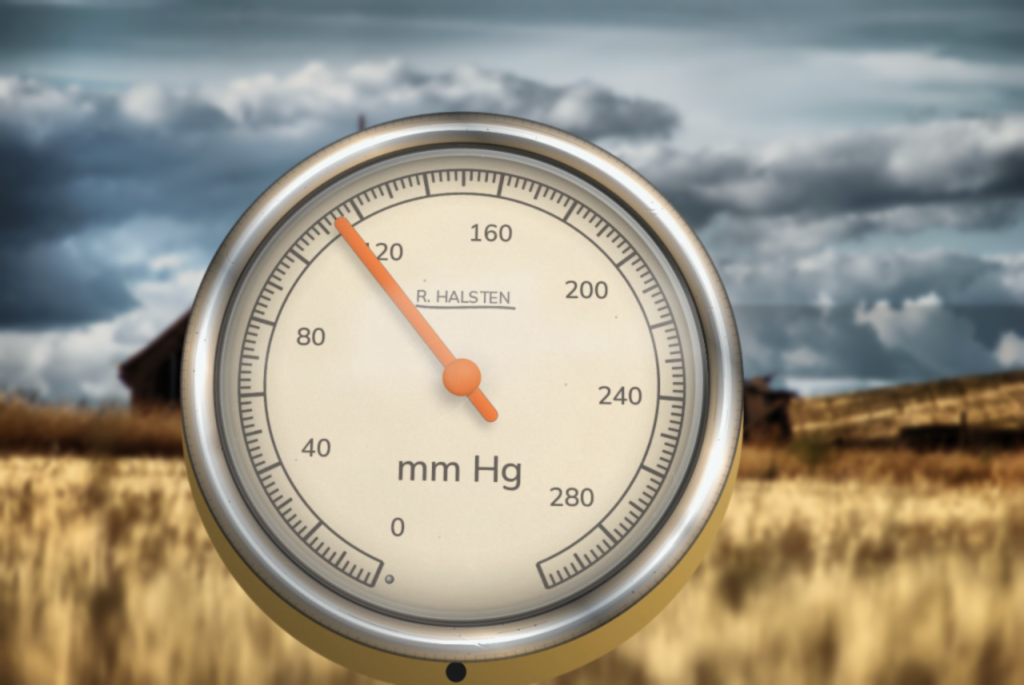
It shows 114 mmHg
